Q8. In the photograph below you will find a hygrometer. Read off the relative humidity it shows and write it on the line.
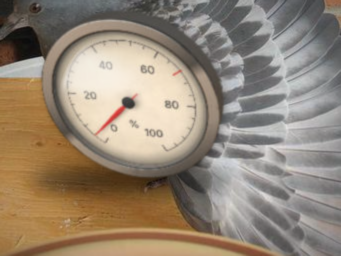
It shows 4 %
